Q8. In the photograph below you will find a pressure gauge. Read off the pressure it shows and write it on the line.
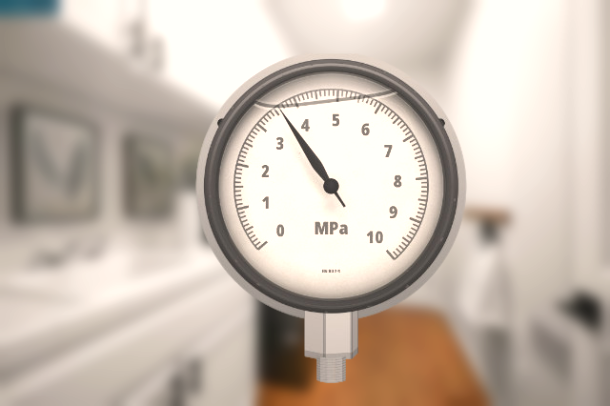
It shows 3.6 MPa
